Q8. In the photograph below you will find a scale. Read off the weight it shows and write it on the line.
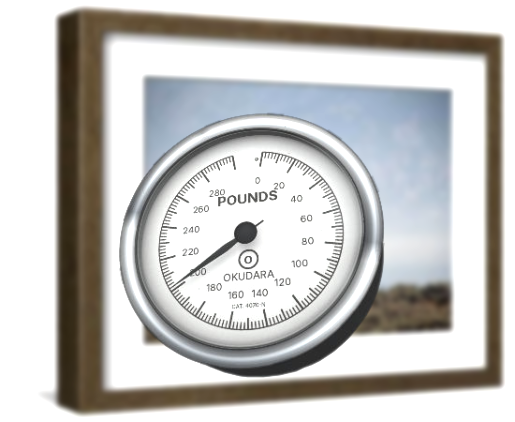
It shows 200 lb
